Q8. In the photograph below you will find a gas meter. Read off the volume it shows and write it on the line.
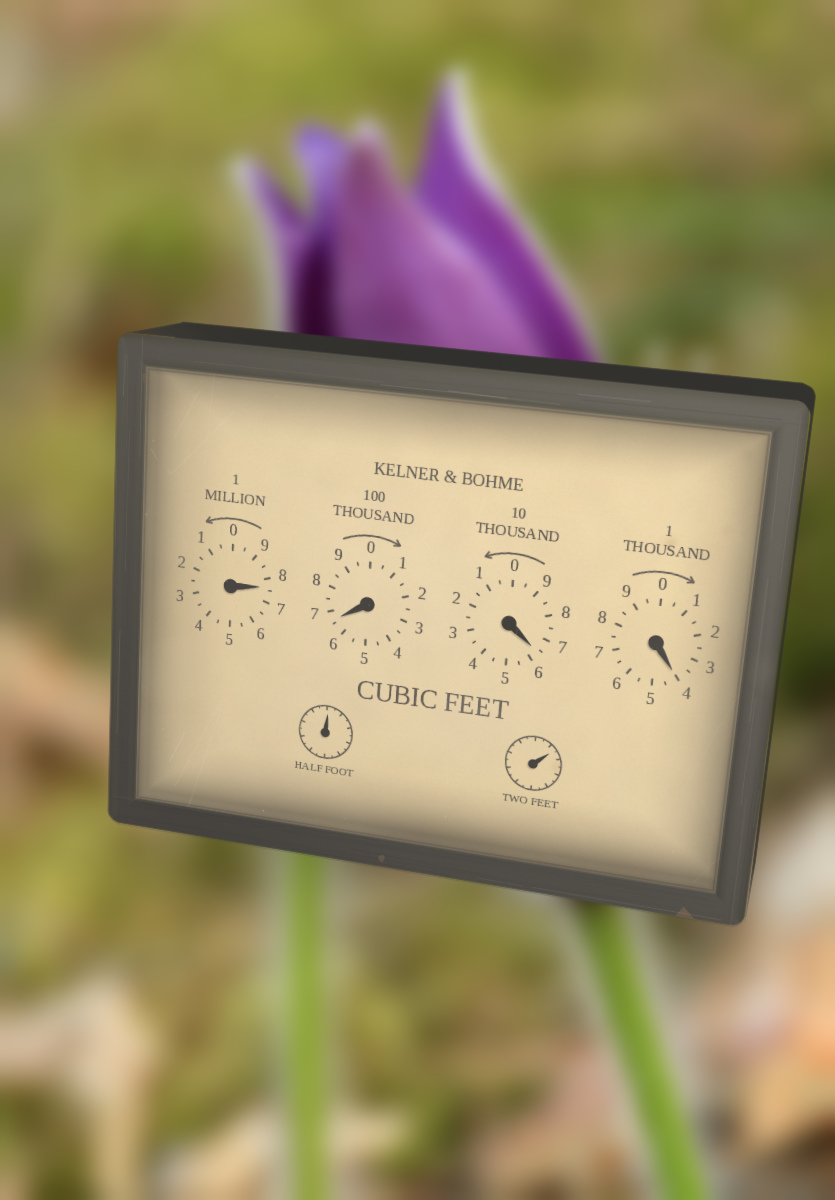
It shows 766400 ft³
